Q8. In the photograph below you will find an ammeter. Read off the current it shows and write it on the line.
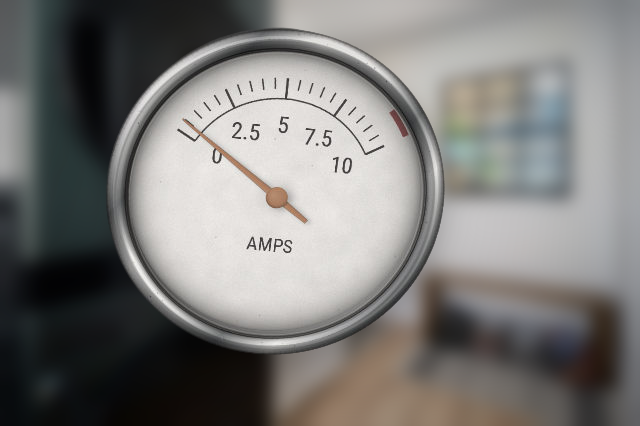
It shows 0.5 A
